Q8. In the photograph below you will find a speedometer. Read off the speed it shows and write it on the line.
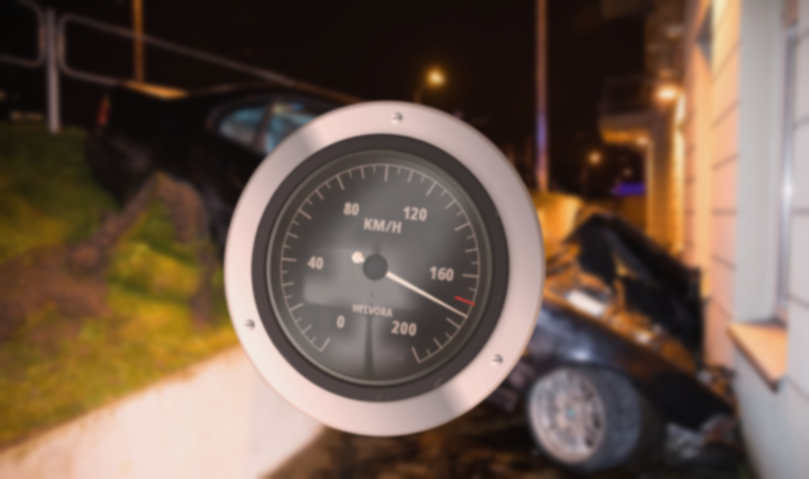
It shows 175 km/h
